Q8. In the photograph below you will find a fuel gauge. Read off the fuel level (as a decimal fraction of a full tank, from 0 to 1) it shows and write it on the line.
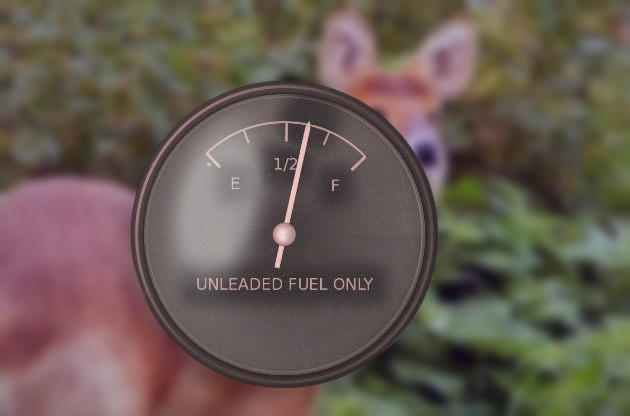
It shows 0.625
